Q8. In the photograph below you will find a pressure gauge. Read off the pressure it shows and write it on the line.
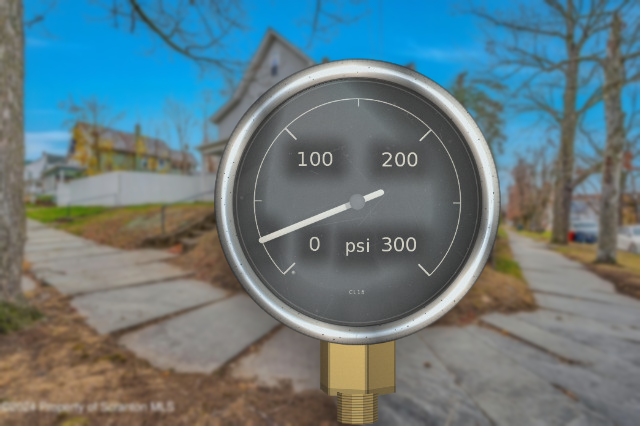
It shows 25 psi
